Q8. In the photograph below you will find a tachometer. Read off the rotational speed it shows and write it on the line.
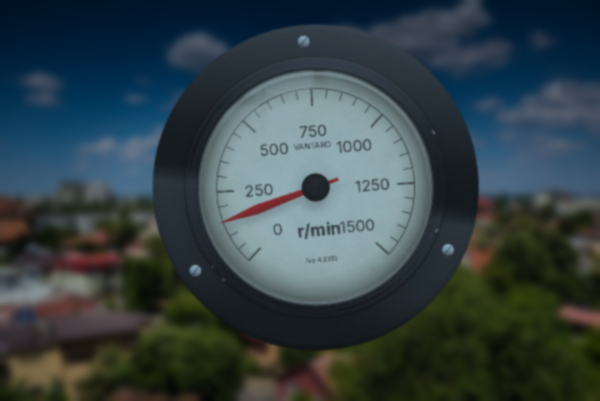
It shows 150 rpm
